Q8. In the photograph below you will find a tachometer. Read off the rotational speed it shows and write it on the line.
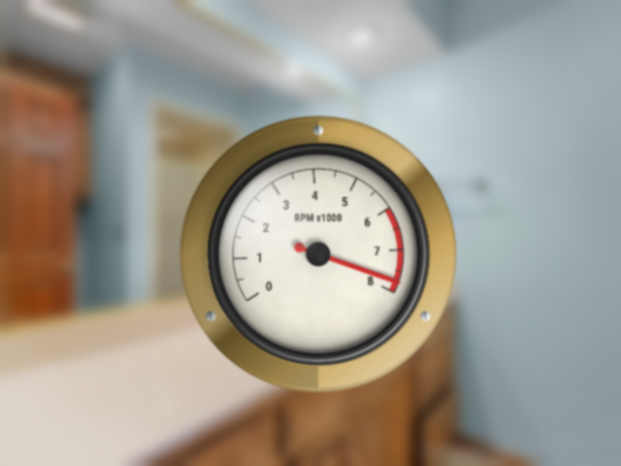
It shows 7750 rpm
